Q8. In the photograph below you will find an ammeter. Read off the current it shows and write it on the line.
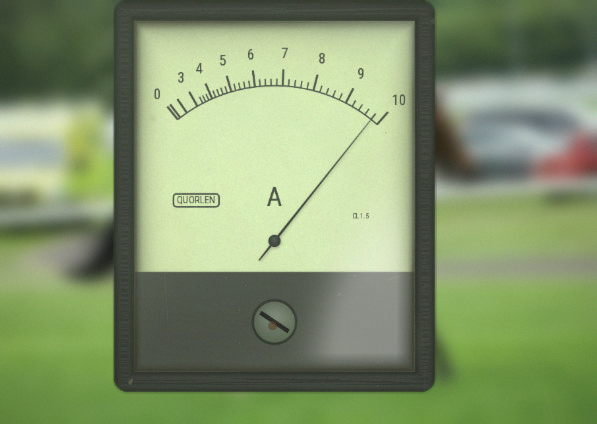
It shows 9.8 A
